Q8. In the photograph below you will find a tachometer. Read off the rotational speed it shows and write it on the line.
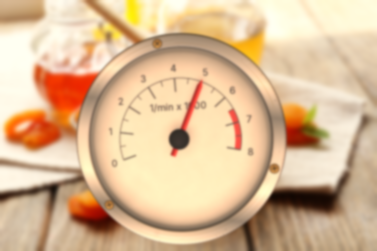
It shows 5000 rpm
